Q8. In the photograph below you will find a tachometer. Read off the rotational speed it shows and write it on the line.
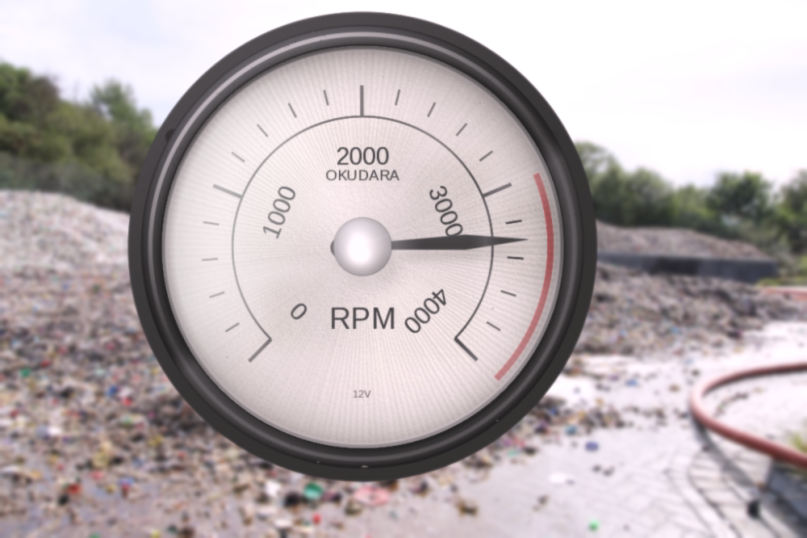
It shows 3300 rpm
